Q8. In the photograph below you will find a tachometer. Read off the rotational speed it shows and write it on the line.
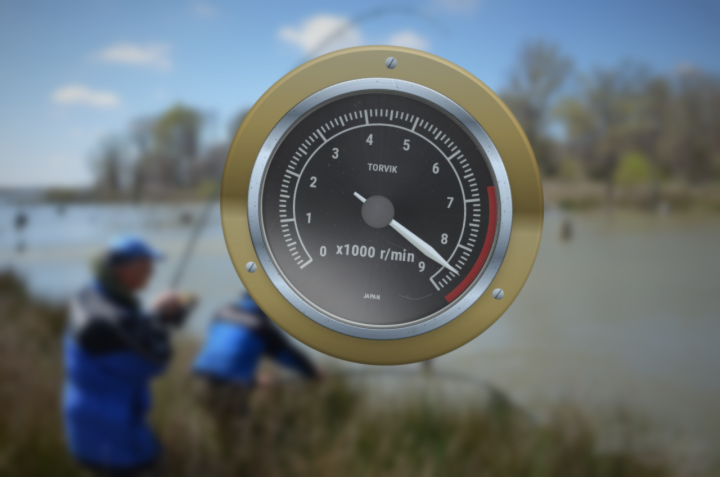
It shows 8500 rpm
